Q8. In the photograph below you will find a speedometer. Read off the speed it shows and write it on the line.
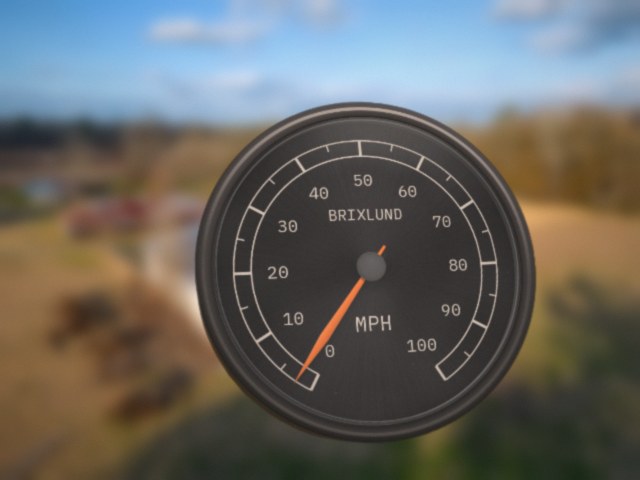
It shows 2.5 mph
